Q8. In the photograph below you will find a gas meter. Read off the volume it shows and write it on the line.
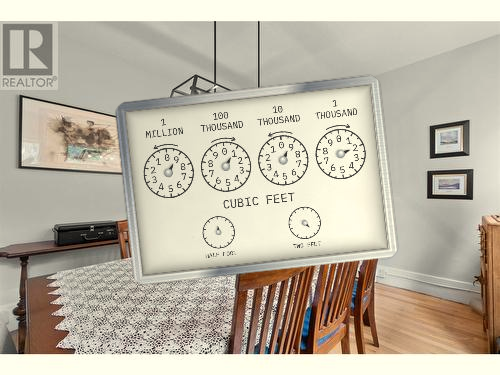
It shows 909200 ft³
